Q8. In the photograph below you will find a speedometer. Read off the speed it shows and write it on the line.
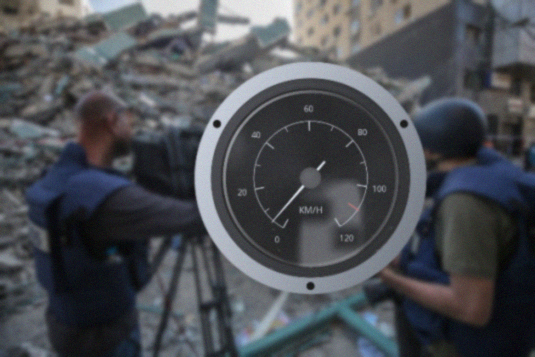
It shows 5 km/h
